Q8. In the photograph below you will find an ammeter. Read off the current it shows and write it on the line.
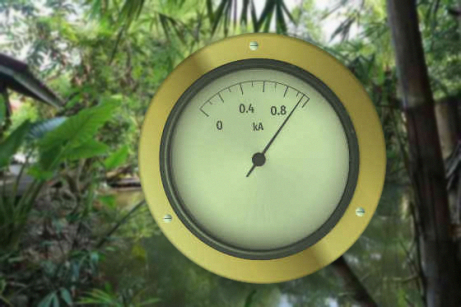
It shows 0.95 kA
